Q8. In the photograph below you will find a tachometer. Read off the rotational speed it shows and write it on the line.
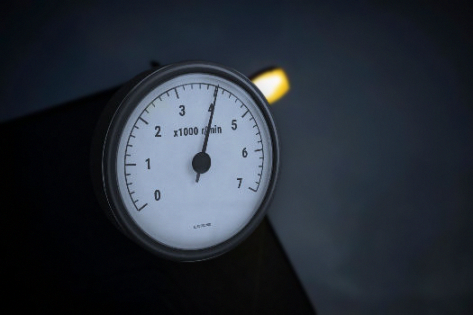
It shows 4000 rpm
